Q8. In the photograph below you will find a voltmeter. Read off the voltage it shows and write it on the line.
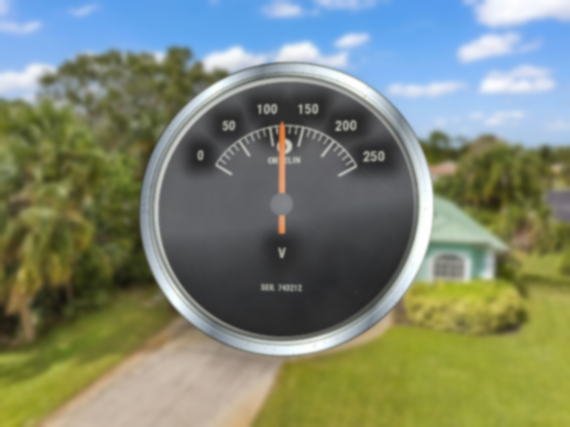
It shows 120 V
